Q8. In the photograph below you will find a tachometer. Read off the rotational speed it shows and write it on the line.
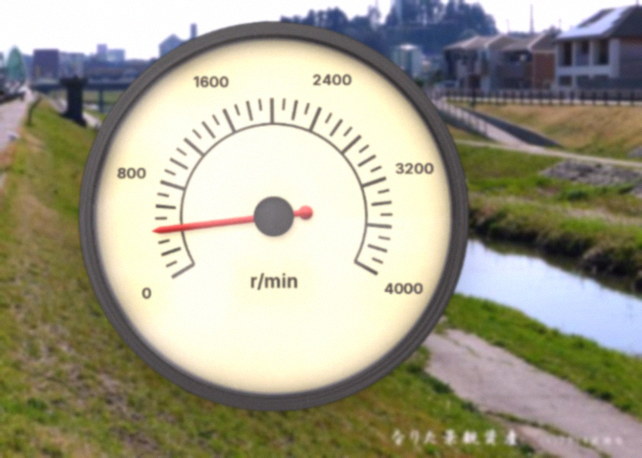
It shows 400 rpm
